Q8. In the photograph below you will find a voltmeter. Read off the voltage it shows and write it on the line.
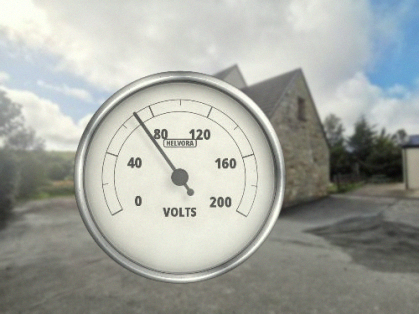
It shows 70 V
